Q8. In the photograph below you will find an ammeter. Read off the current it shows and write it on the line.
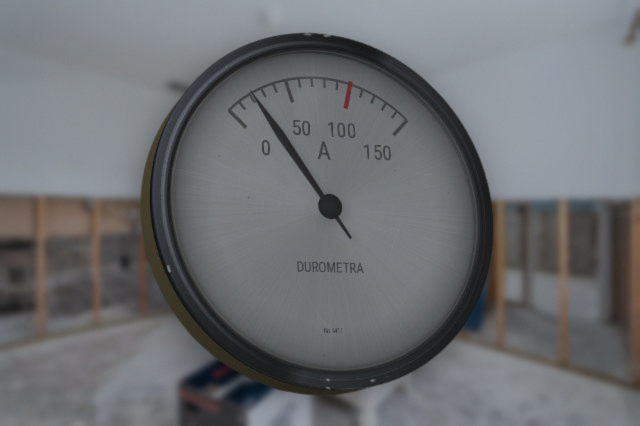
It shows 20 A
